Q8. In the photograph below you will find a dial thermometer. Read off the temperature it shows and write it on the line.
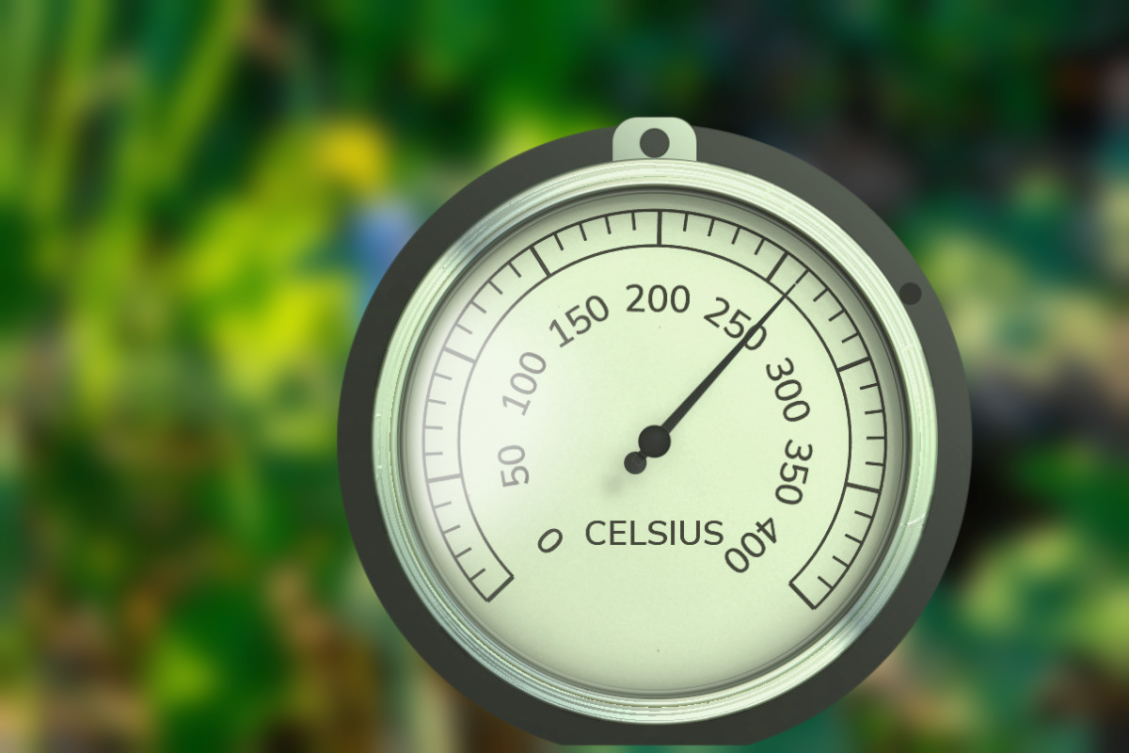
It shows 260 °C
